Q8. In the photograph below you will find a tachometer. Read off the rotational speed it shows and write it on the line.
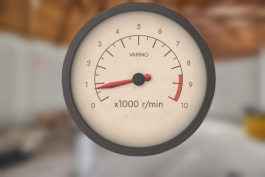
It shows 750 rpm
